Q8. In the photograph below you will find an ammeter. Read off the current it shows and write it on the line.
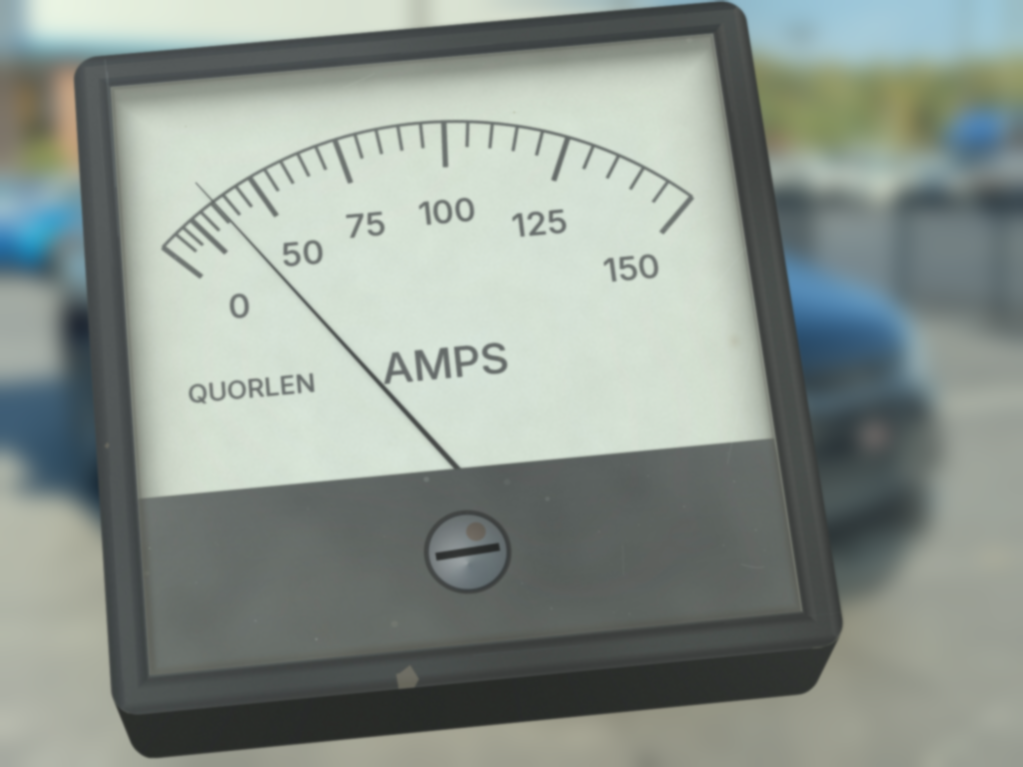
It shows 35 A
